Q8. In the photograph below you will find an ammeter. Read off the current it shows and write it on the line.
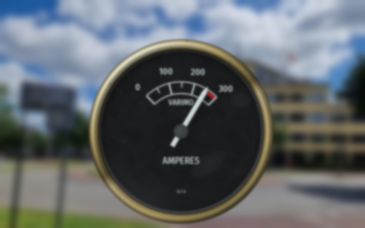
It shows 250 A
